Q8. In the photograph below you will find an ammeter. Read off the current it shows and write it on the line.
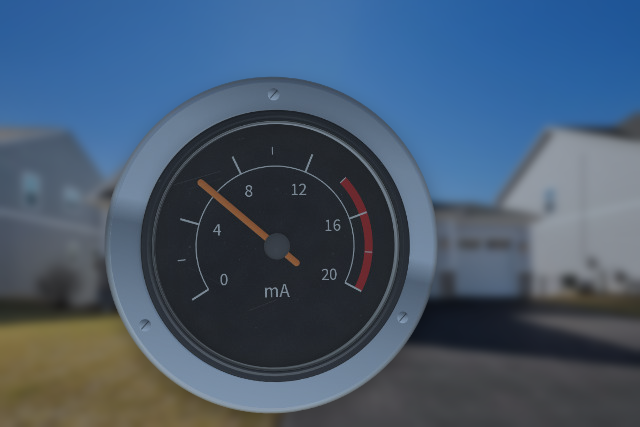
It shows 6 mA
